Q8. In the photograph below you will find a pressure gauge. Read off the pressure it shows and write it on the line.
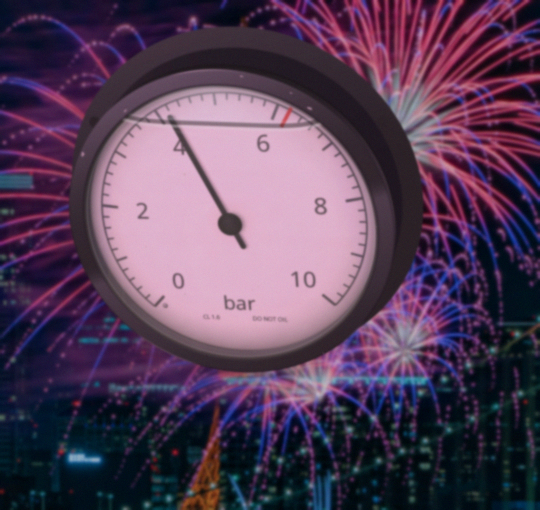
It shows 4.2 bar
